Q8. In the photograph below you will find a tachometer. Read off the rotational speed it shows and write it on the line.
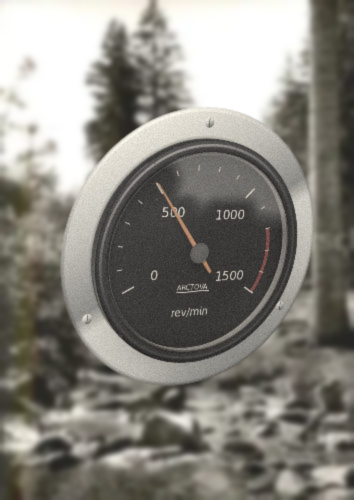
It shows 500 rpm
